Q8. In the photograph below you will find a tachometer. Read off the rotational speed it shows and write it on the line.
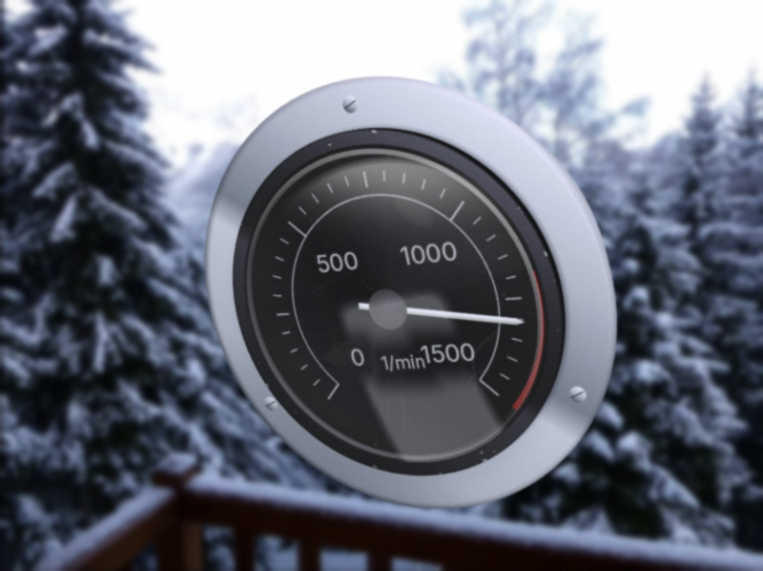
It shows 1300 rpm
